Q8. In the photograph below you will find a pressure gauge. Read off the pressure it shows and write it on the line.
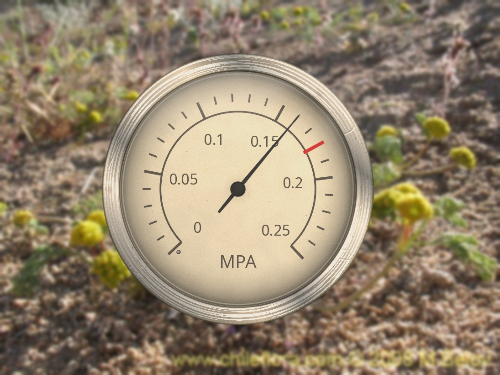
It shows 0.16 MPa
